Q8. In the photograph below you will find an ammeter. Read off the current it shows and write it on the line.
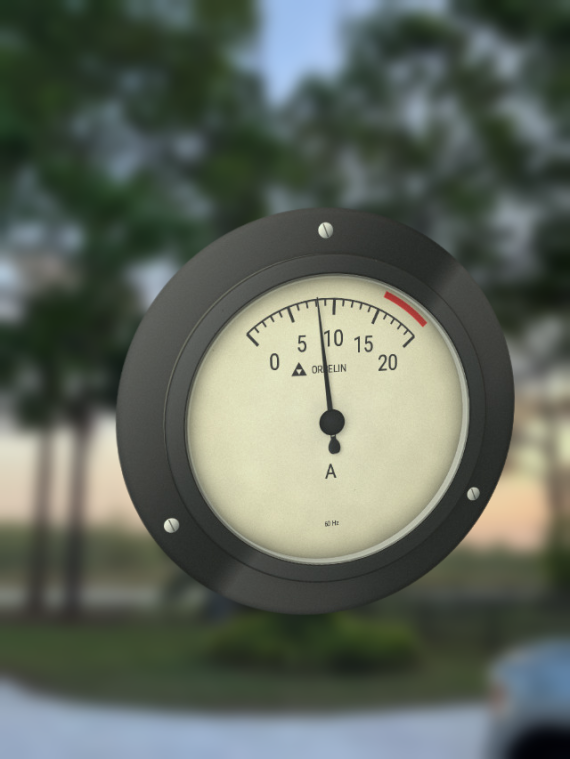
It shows 8 A
